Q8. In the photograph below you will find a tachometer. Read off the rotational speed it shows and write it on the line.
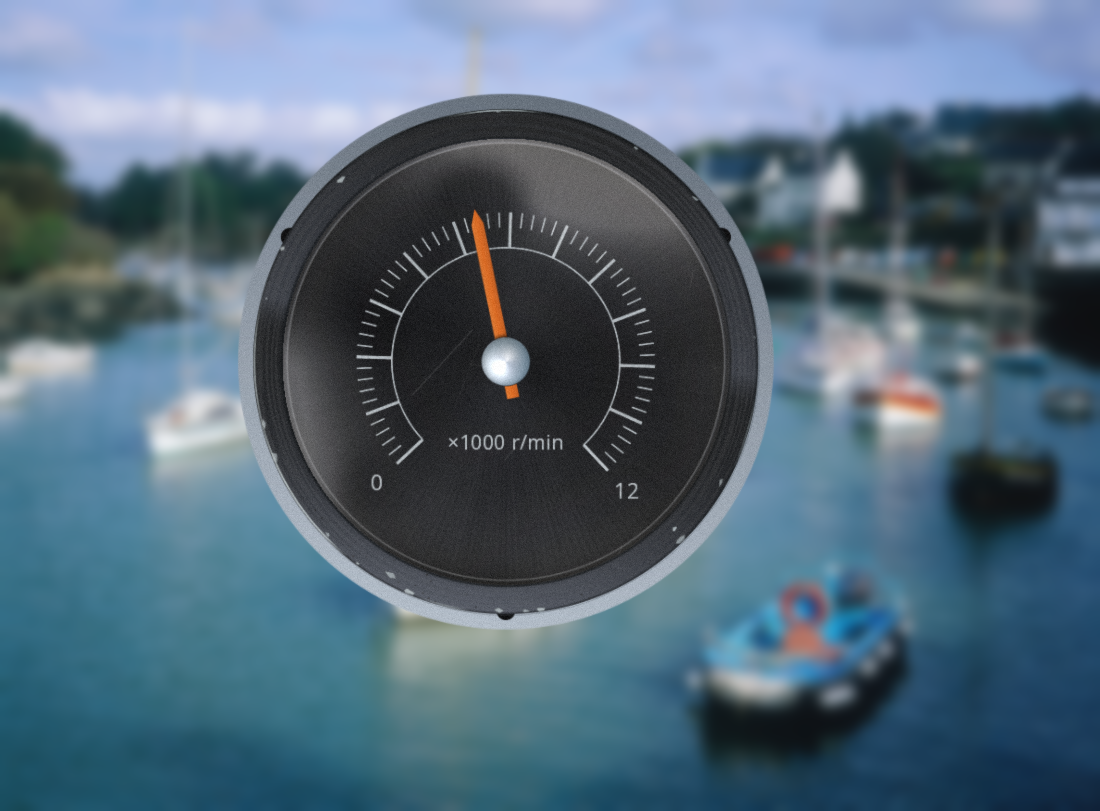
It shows 5400 rpm
